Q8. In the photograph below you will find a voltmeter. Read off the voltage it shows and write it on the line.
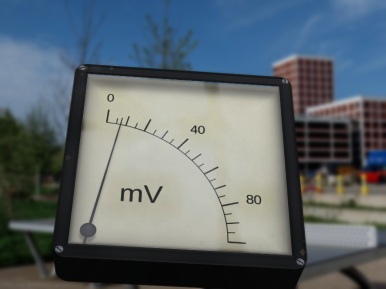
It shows 7.5 mV
